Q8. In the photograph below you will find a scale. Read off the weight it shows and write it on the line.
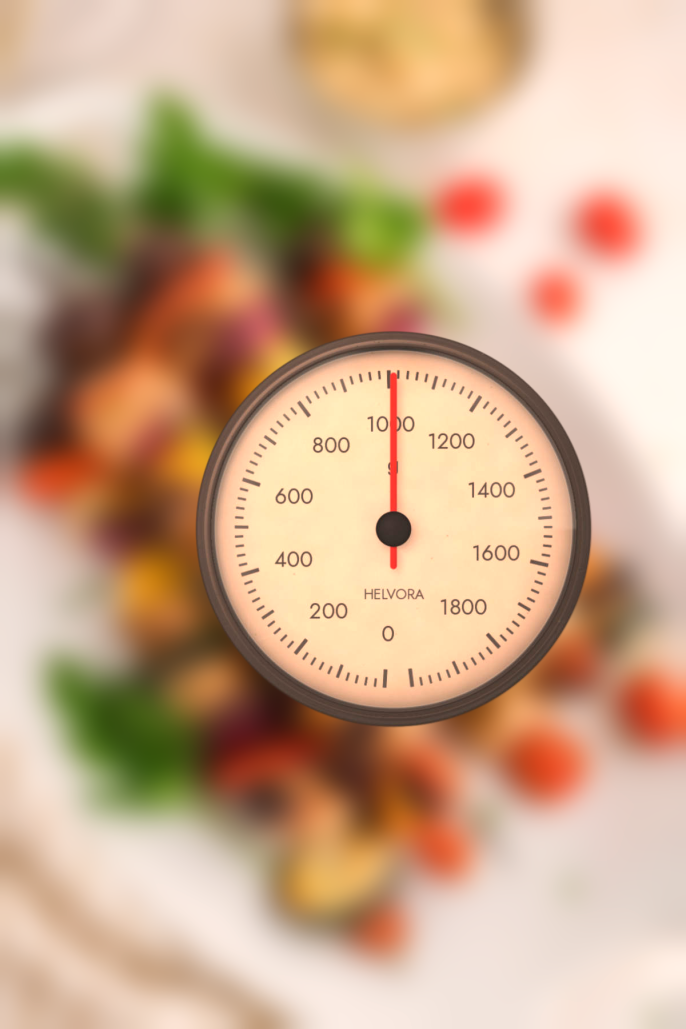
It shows 1010 g
